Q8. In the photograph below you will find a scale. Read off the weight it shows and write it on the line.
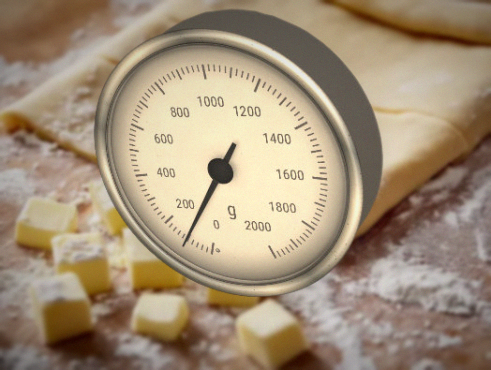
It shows 100 g
